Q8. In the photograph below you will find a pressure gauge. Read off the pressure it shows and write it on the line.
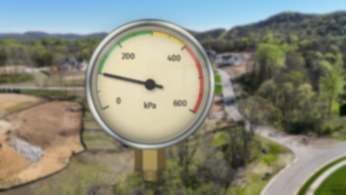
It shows 100 kPa
